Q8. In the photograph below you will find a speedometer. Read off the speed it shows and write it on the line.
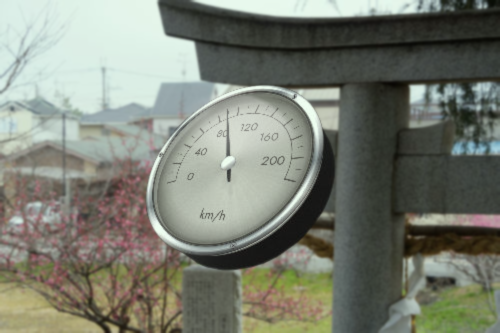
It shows 90 km/h
